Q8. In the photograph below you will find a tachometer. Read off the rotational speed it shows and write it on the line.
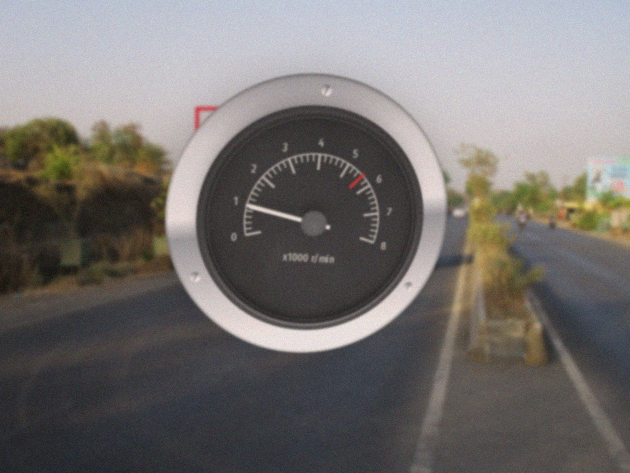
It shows 1000 rpm
